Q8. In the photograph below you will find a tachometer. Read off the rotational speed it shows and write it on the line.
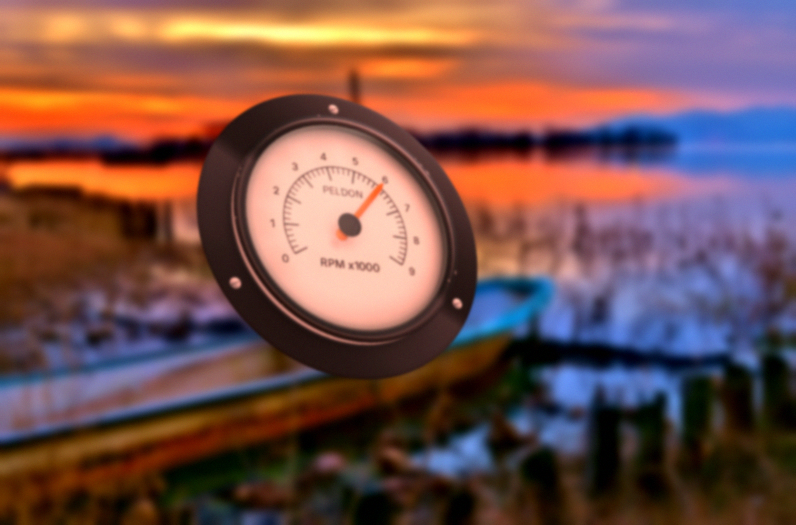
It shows 6000 rpm
